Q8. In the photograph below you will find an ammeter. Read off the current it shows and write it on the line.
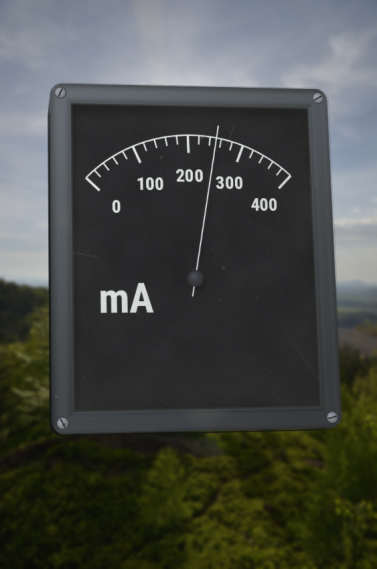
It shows 250 mA
